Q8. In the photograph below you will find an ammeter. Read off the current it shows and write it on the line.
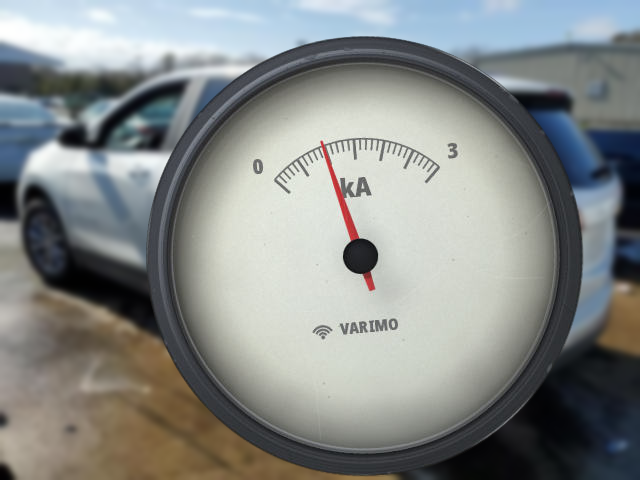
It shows 1 kA
